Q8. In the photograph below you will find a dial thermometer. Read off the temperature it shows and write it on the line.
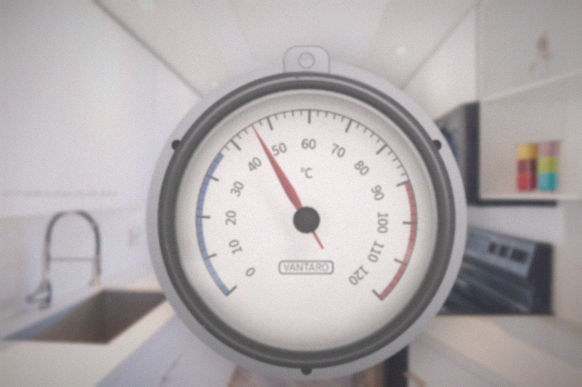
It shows 46 °C
